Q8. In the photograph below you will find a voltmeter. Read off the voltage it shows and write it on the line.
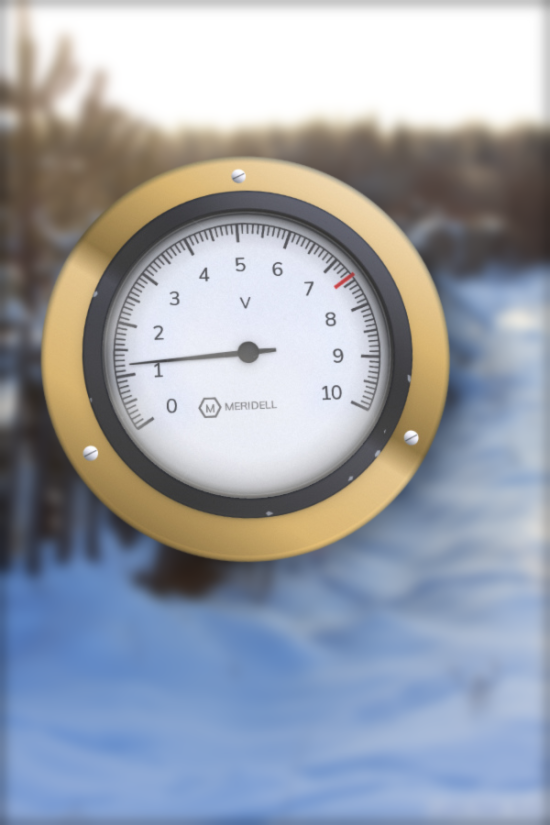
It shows 1.2 V
